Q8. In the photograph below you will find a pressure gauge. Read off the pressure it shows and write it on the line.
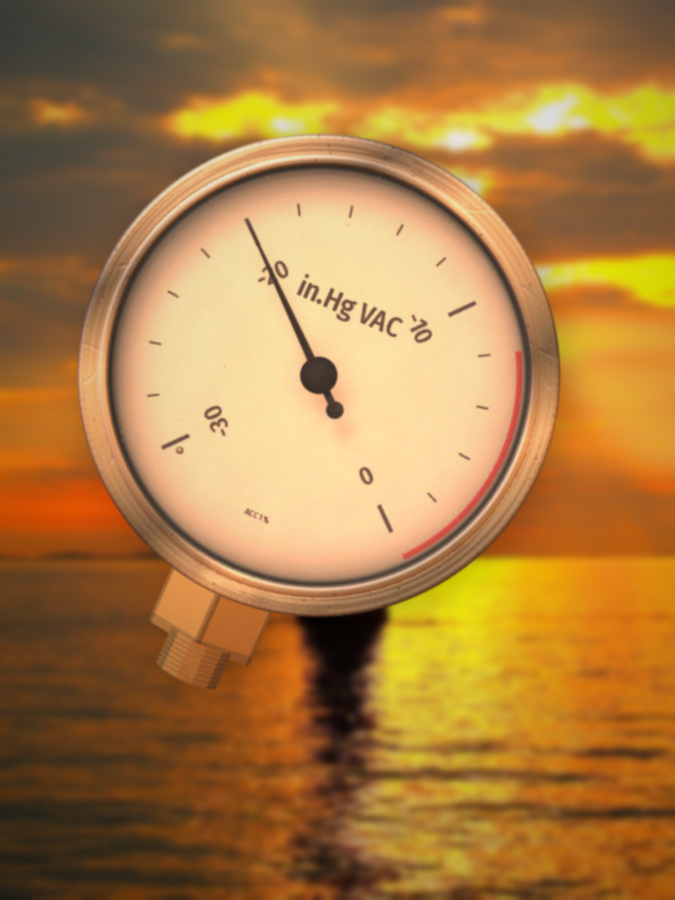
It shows -20 inHg
